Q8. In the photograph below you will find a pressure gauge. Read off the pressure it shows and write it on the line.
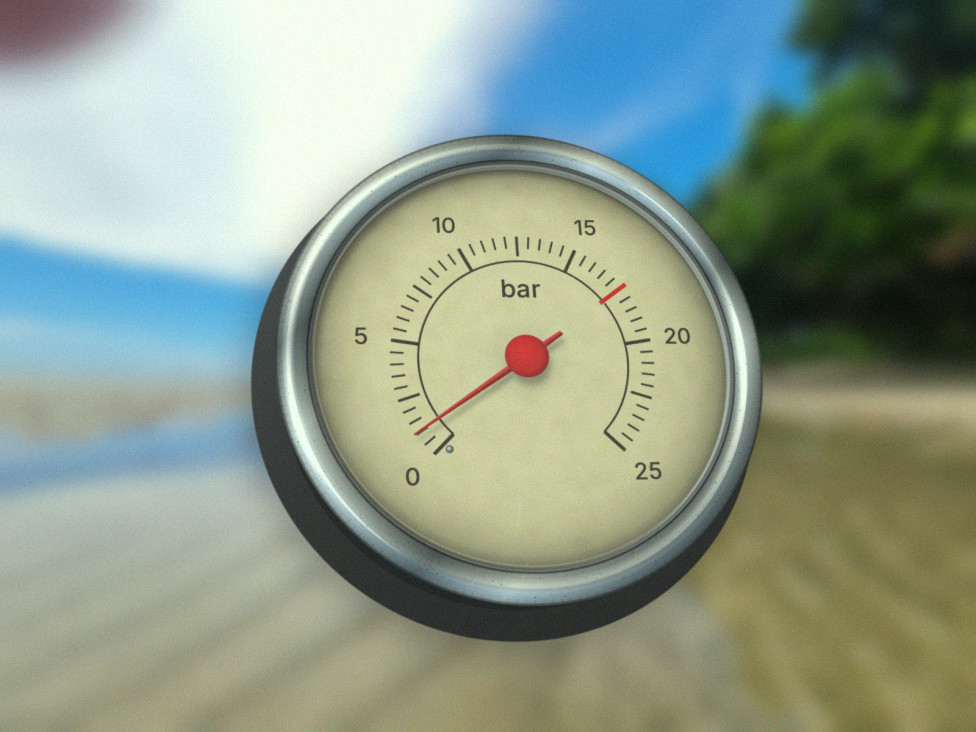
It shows 1 bar
